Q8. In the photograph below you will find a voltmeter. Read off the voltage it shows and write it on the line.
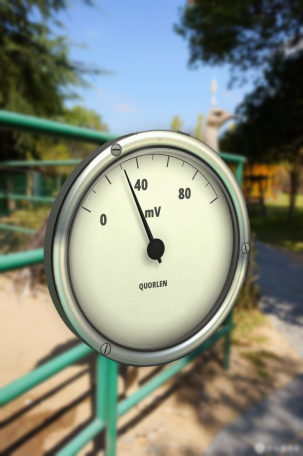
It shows 30 mV
